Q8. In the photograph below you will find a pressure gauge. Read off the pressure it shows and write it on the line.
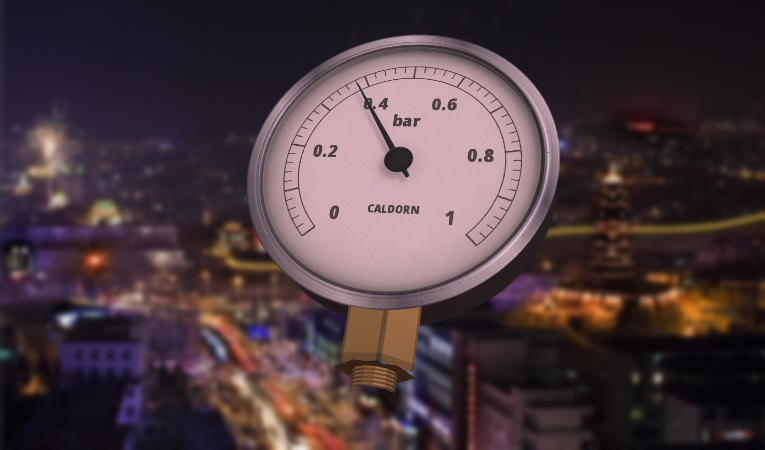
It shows 0.38 bar
